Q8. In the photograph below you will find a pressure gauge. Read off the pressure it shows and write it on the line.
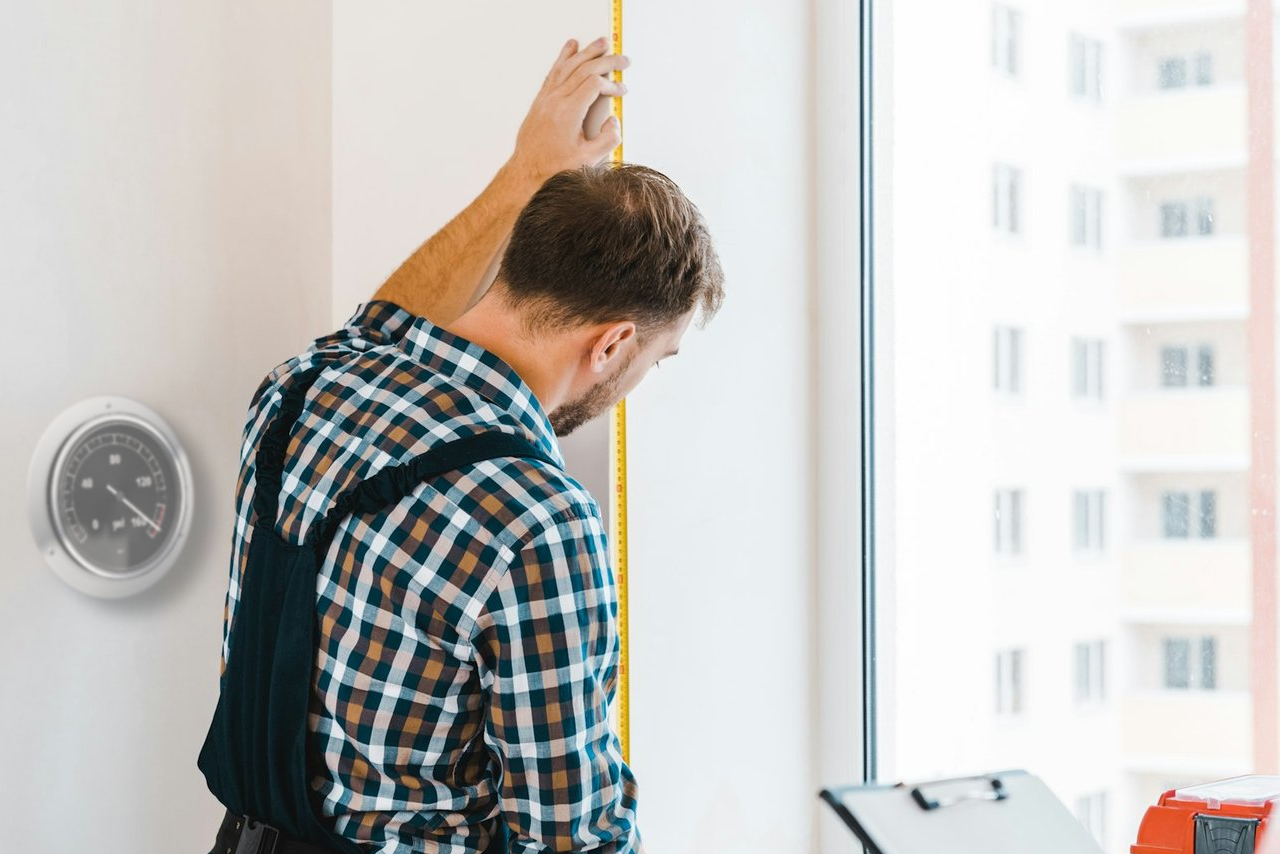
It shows 155 psi
